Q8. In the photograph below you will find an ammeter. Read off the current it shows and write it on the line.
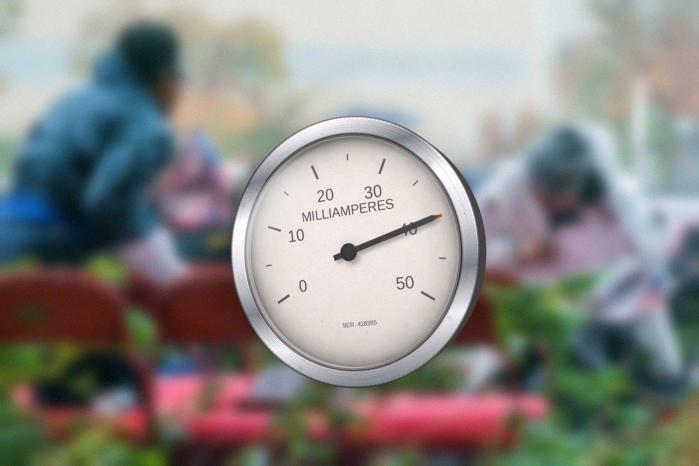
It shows 40 mA
